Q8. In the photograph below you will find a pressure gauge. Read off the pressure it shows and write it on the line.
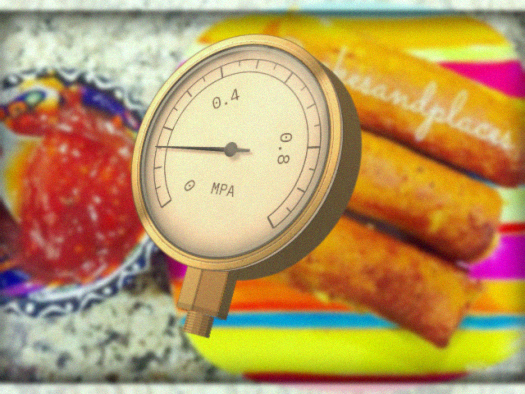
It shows 0.15 MPa
